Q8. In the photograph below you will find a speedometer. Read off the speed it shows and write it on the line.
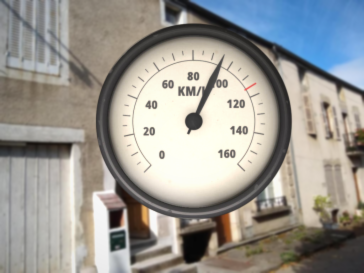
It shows 95 km/h
